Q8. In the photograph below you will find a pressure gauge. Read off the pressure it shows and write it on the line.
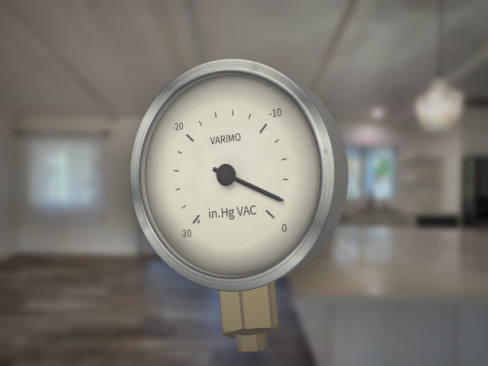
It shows -2 inHg
